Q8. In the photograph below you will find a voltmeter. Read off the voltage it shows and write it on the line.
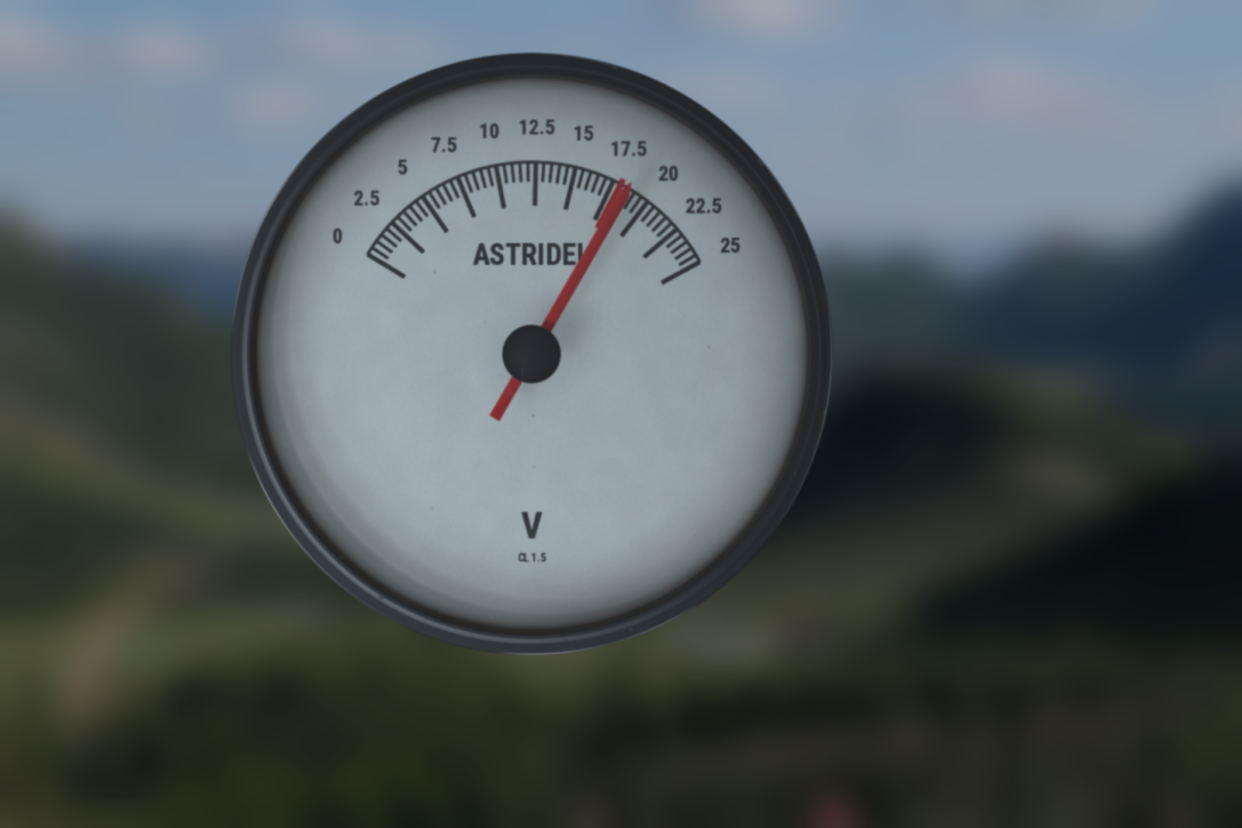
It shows 18.5 V
